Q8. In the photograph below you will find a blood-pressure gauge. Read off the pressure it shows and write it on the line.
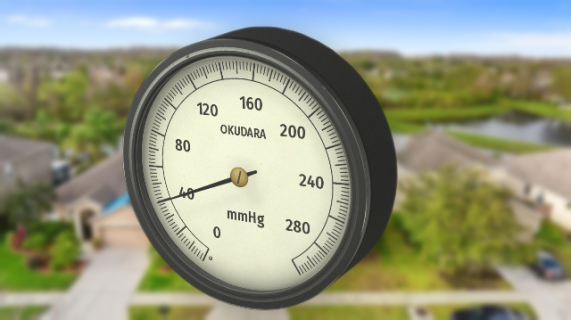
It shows 40 mmHg
